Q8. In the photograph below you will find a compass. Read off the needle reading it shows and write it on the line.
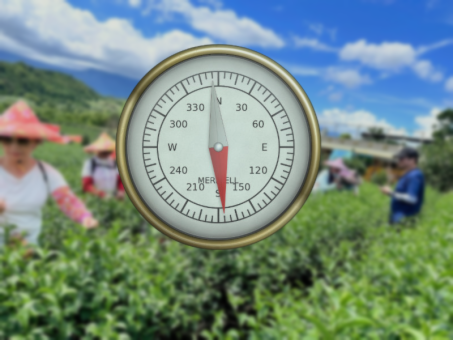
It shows 175 °
